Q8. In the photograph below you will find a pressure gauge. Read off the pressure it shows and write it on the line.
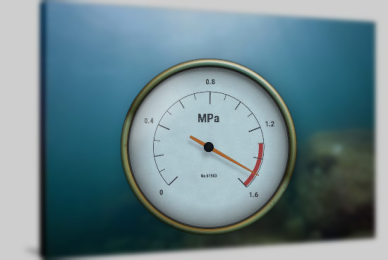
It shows 1.5 MPa
